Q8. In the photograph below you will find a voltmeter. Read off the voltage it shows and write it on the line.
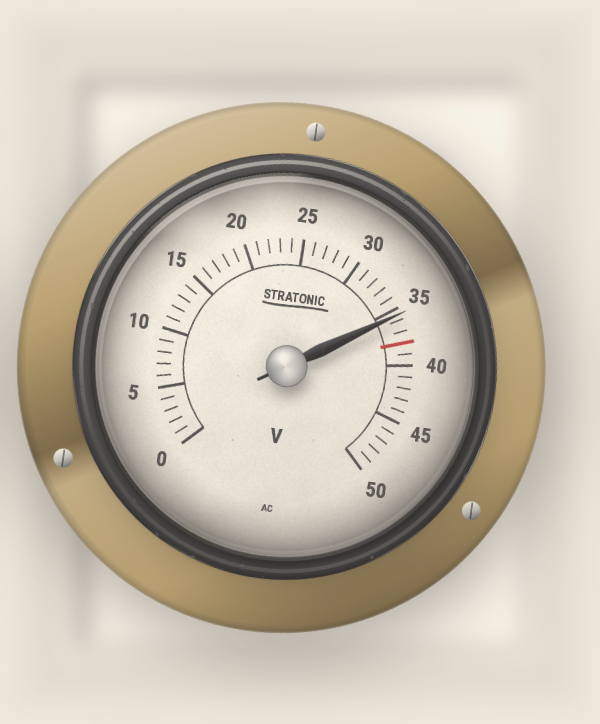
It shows 35.5 V
